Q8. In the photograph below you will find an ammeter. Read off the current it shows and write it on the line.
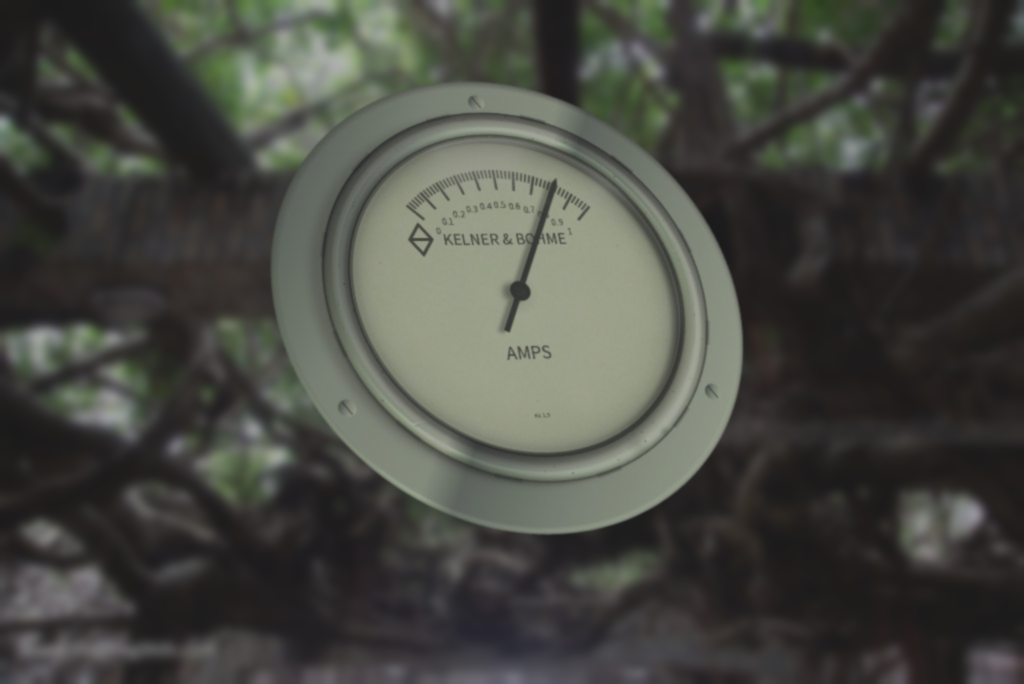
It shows 0.8 A
